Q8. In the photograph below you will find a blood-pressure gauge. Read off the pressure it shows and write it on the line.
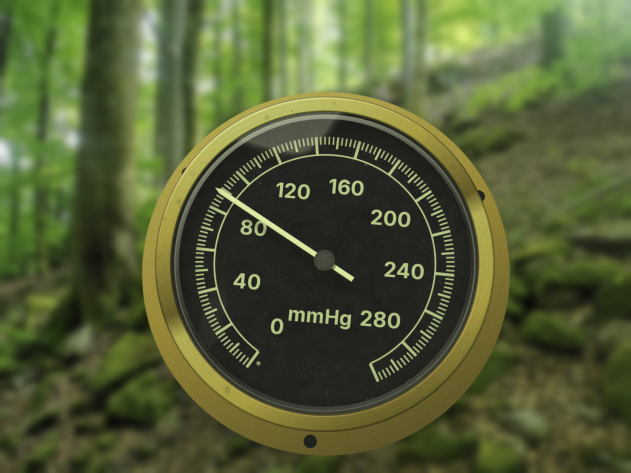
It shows 88 mmHg
